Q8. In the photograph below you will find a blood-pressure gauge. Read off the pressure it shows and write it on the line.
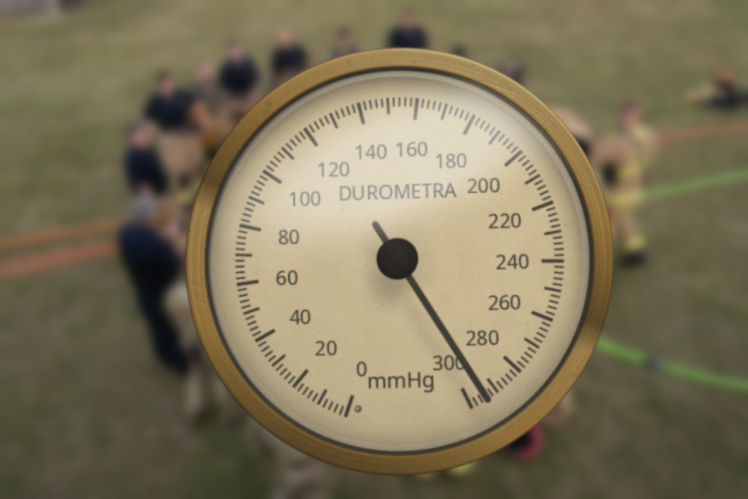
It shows 294 mmHg
